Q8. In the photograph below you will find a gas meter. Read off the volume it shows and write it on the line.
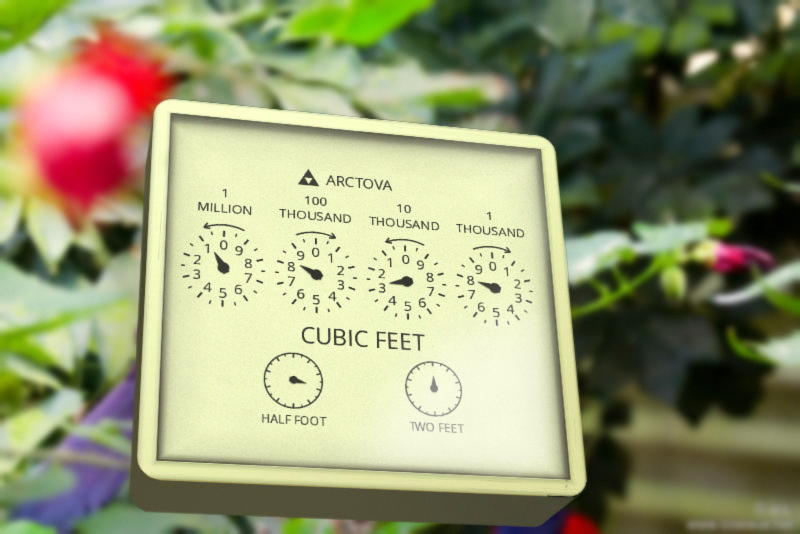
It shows 82800 ft³
